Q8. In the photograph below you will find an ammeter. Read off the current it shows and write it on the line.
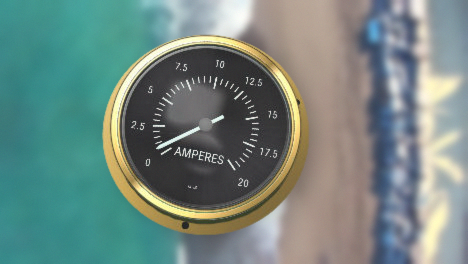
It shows 0.5 A
